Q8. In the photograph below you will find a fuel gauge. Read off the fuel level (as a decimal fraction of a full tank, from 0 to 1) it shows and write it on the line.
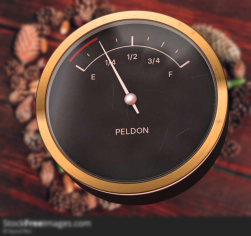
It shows 0.25
